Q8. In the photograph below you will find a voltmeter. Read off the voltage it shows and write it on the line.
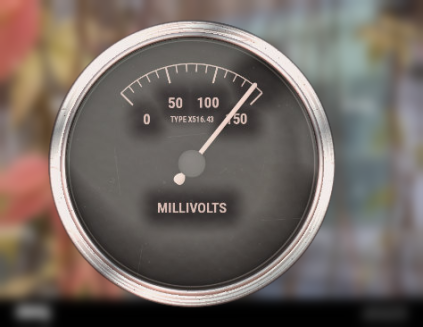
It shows 140 mV
